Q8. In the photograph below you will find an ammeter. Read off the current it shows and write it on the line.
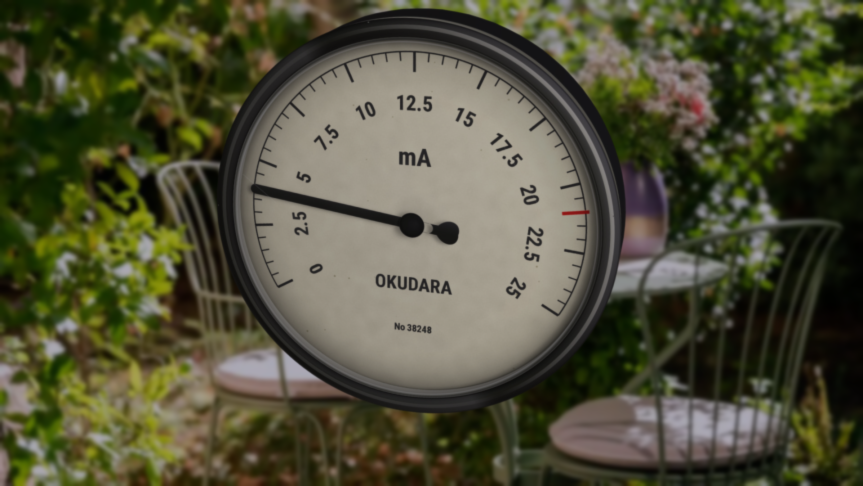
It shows 4 mA
